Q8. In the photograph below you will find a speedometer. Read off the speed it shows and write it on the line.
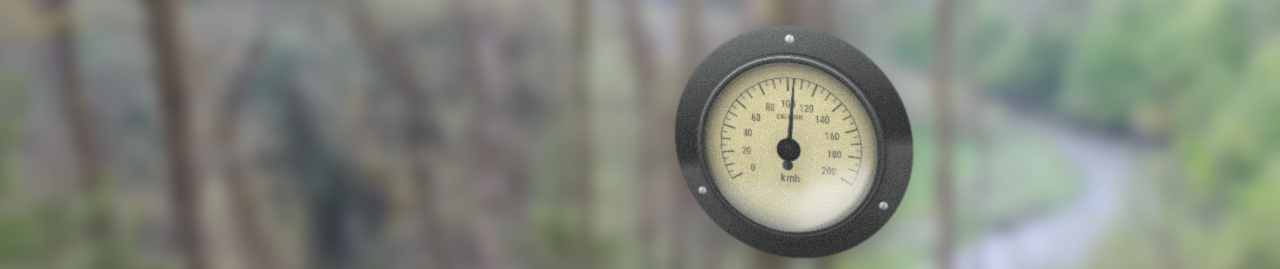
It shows 105 km/h
